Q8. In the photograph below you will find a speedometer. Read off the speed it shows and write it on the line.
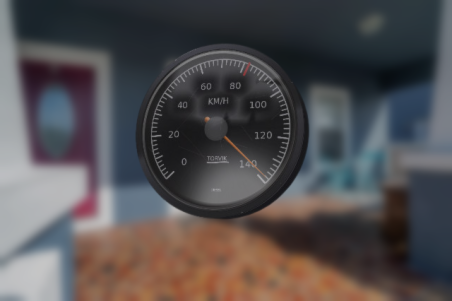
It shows 138 km/h
